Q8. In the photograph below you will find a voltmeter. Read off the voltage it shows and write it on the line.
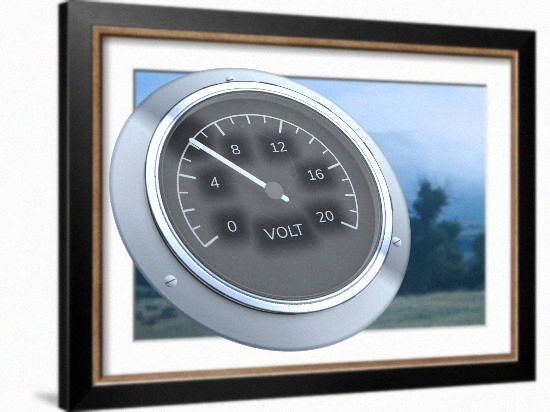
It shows 6 V
